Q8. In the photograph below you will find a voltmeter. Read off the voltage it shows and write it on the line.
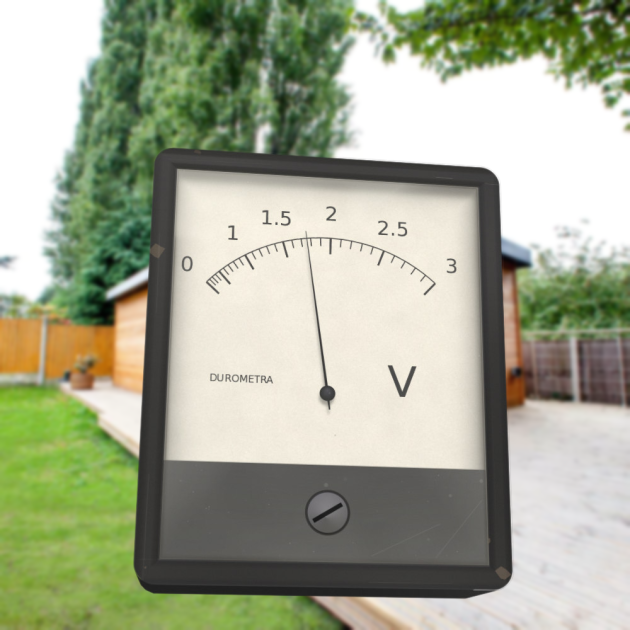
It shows 1.75 V
